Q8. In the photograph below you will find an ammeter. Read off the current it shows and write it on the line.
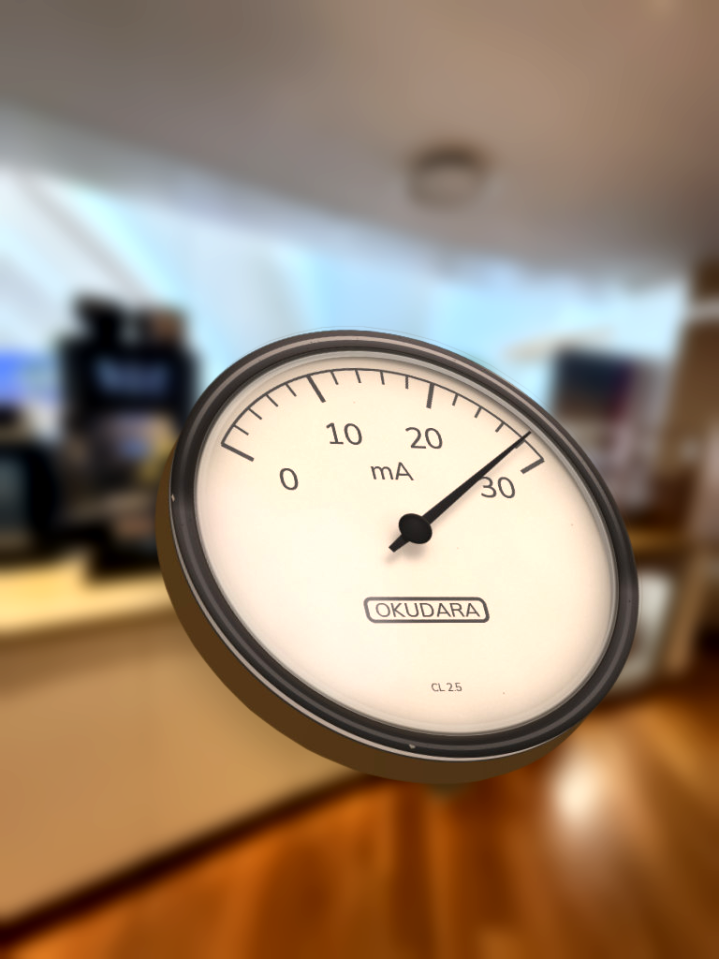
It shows 28 mA
